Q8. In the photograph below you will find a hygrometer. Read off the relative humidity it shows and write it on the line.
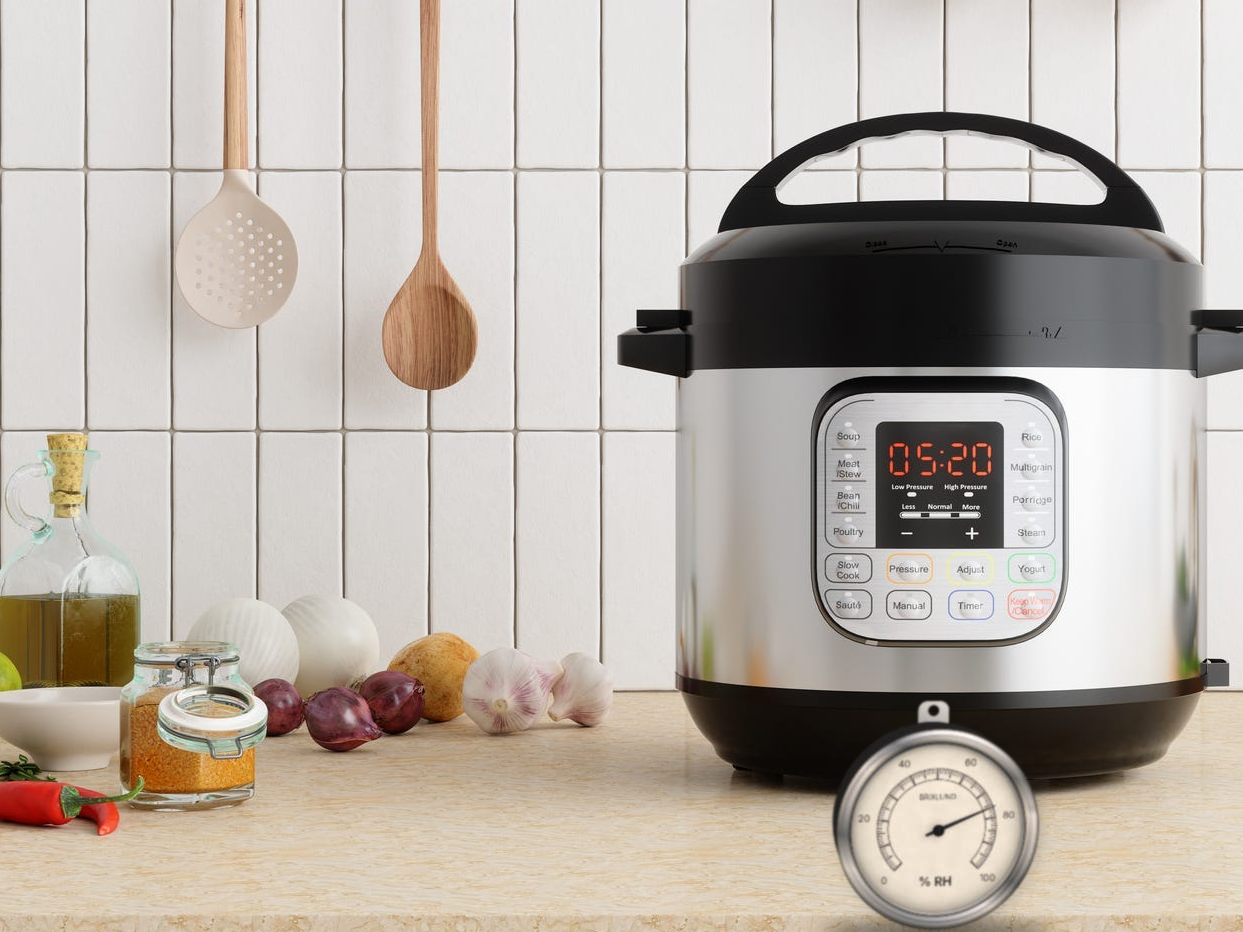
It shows 75 %
